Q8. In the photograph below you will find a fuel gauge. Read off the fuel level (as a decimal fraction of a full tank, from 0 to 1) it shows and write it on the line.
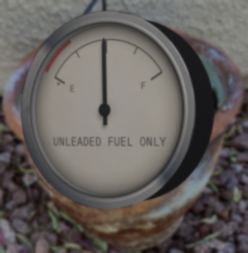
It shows 0.5
